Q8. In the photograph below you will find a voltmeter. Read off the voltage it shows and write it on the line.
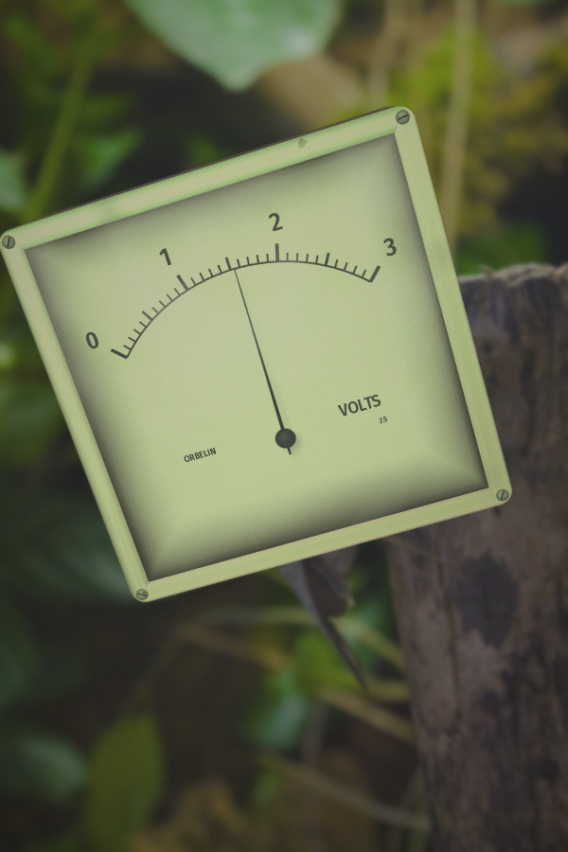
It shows 1.55 V
